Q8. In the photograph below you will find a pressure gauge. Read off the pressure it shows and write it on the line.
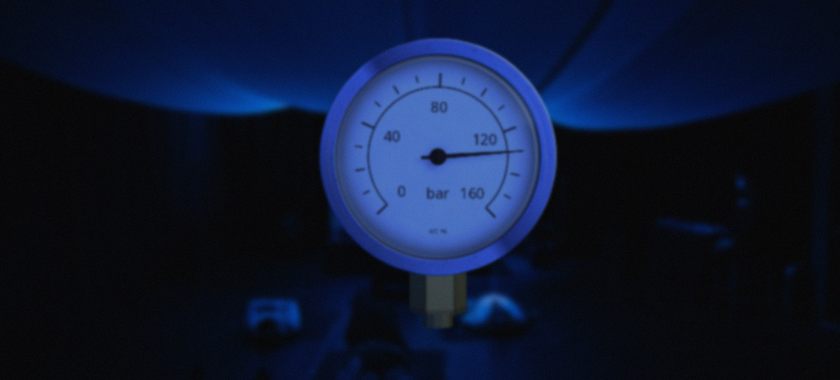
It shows 130 bar
